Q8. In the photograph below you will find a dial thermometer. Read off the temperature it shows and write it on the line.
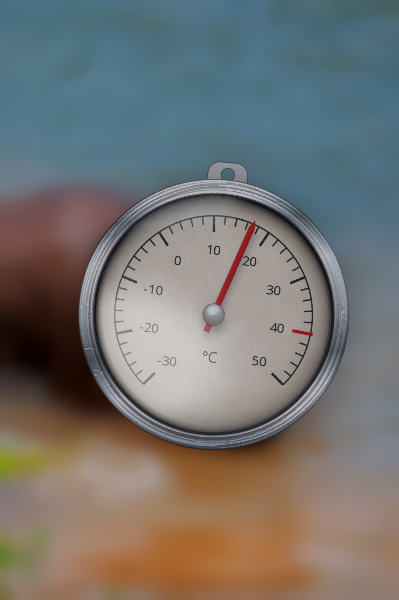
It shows 17 °C
